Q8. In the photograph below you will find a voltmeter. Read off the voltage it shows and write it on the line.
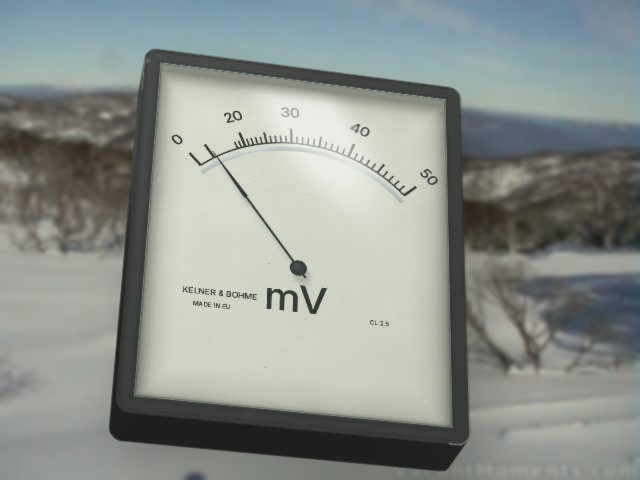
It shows 10 mV
